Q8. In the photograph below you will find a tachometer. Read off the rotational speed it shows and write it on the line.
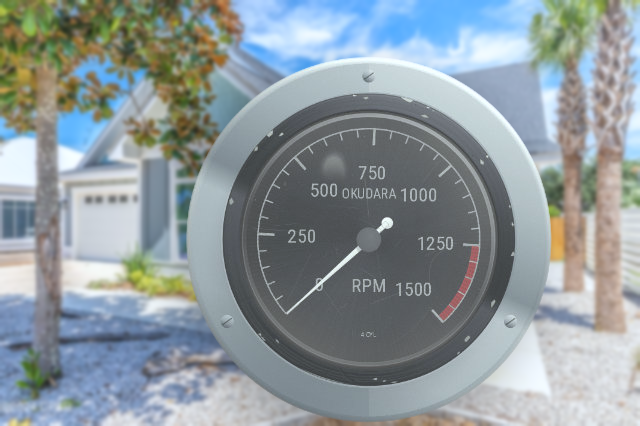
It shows 0 rpm
